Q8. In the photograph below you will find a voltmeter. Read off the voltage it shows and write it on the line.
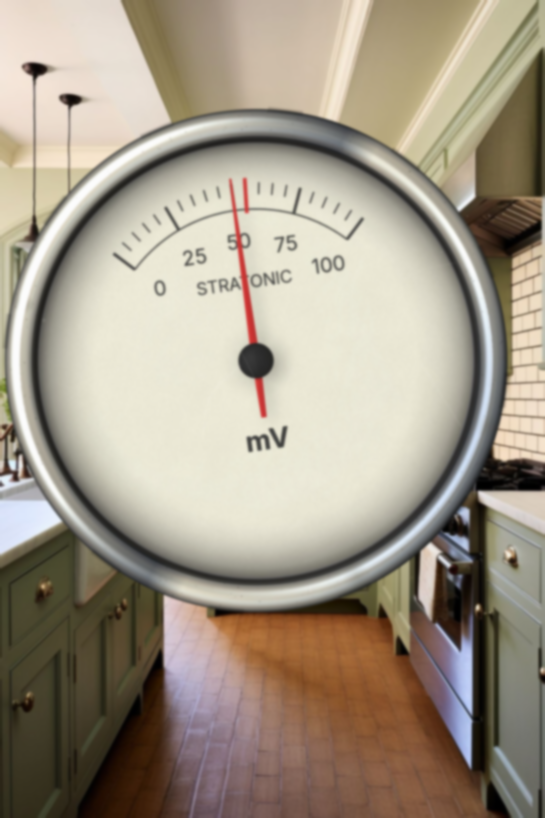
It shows 50 mV
